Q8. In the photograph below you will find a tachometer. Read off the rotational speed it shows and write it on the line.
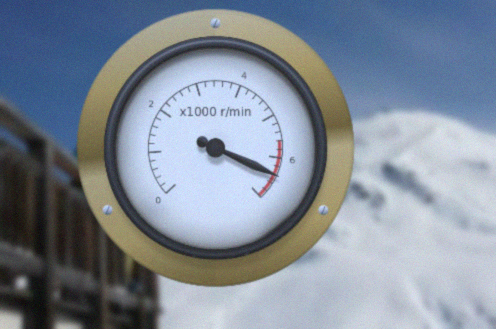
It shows 6400 rpm
